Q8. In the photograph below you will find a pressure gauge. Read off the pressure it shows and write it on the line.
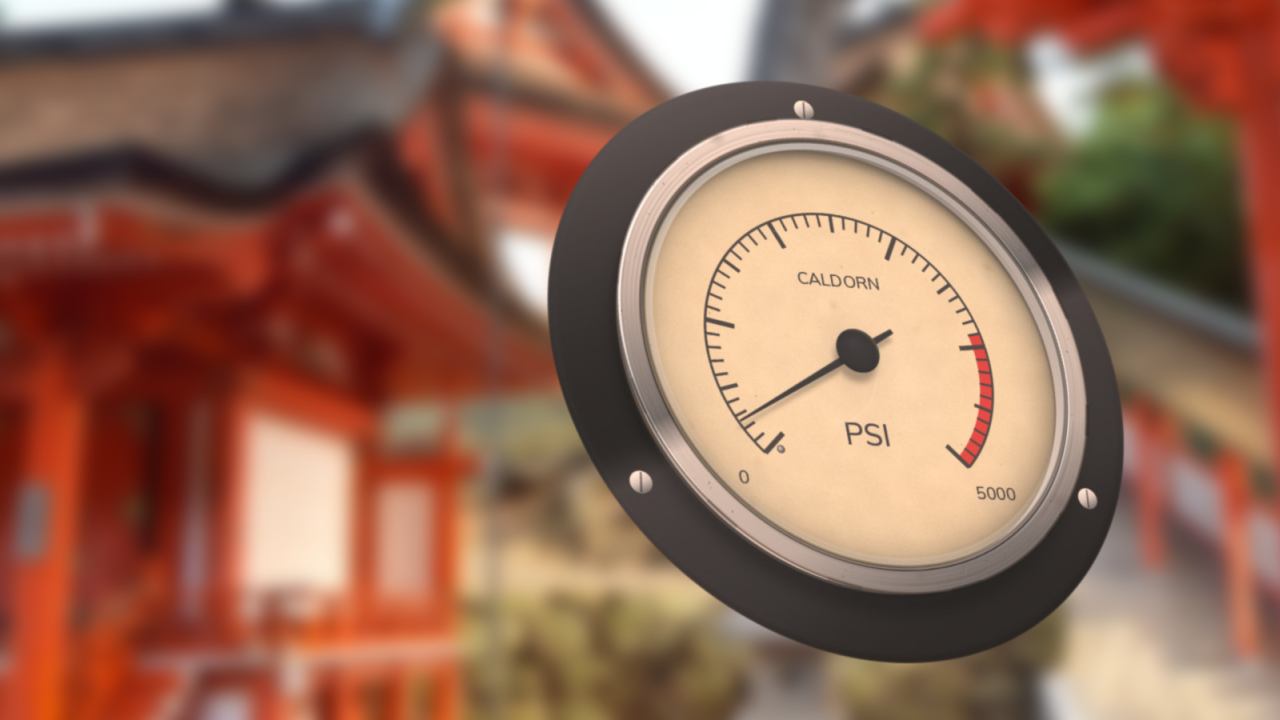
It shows 250 psi
